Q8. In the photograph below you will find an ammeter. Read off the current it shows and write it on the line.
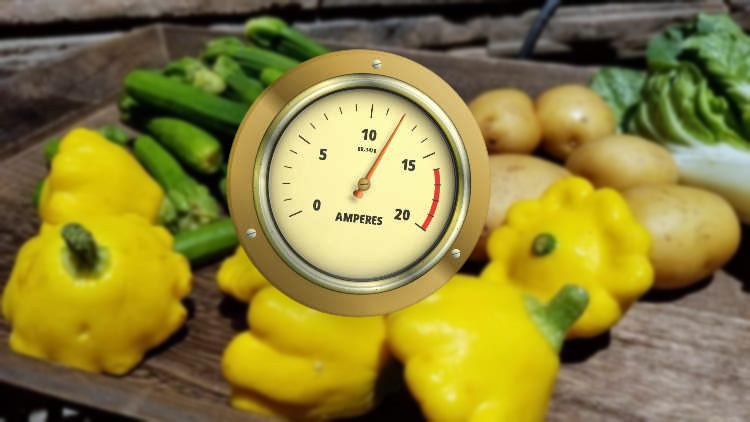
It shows 12 A
